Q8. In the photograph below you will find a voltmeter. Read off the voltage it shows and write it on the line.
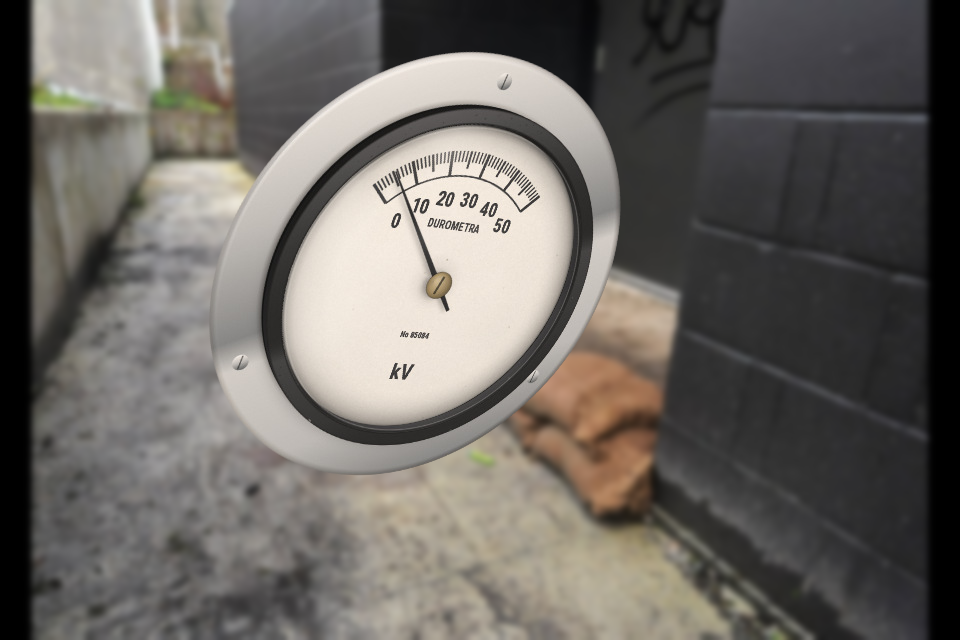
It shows 5 kV
